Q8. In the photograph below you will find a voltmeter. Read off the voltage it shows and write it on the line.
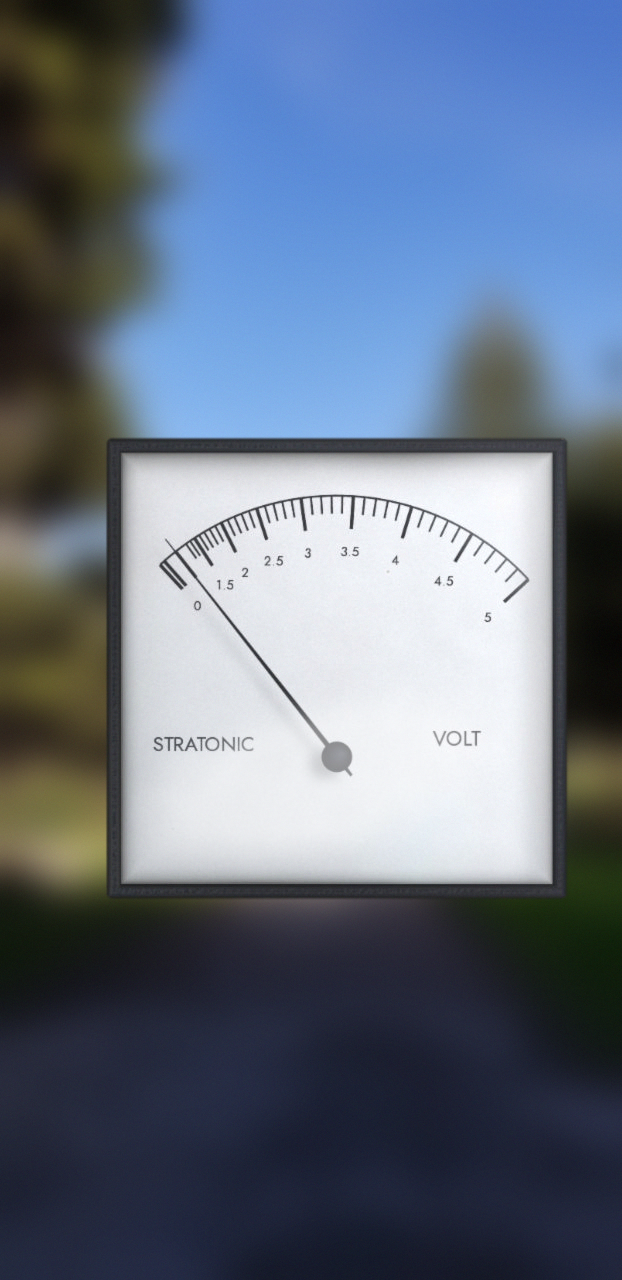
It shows 1 V
